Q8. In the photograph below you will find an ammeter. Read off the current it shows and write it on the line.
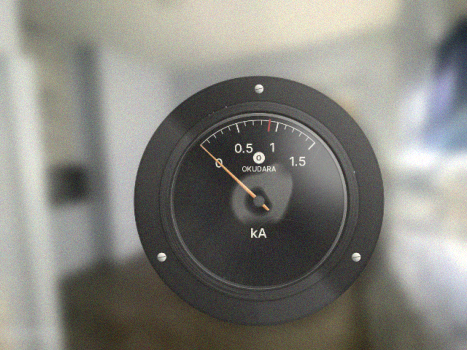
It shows 0 kA
